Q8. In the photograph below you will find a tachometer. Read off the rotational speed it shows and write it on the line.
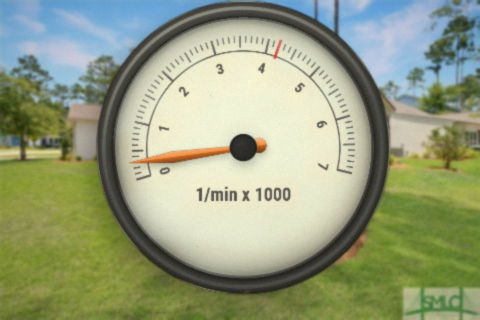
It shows 300 rpm
